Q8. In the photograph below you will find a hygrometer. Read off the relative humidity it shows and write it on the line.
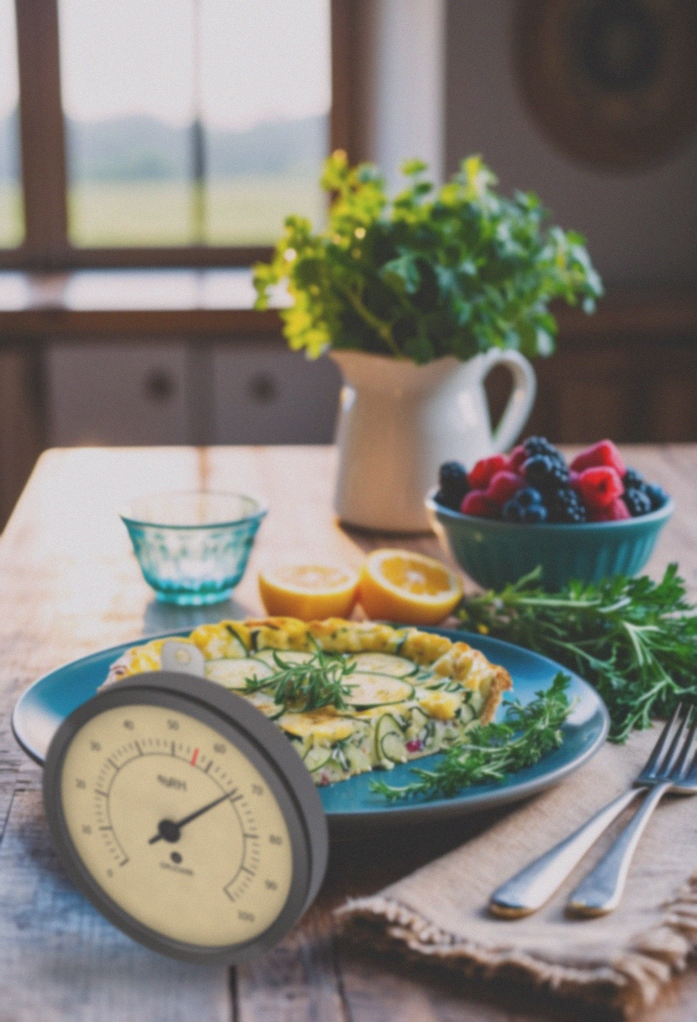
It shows 68 %
